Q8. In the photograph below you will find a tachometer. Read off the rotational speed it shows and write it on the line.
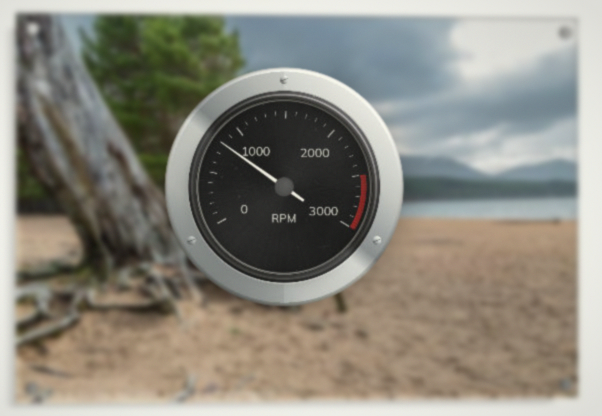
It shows 800 rpm
